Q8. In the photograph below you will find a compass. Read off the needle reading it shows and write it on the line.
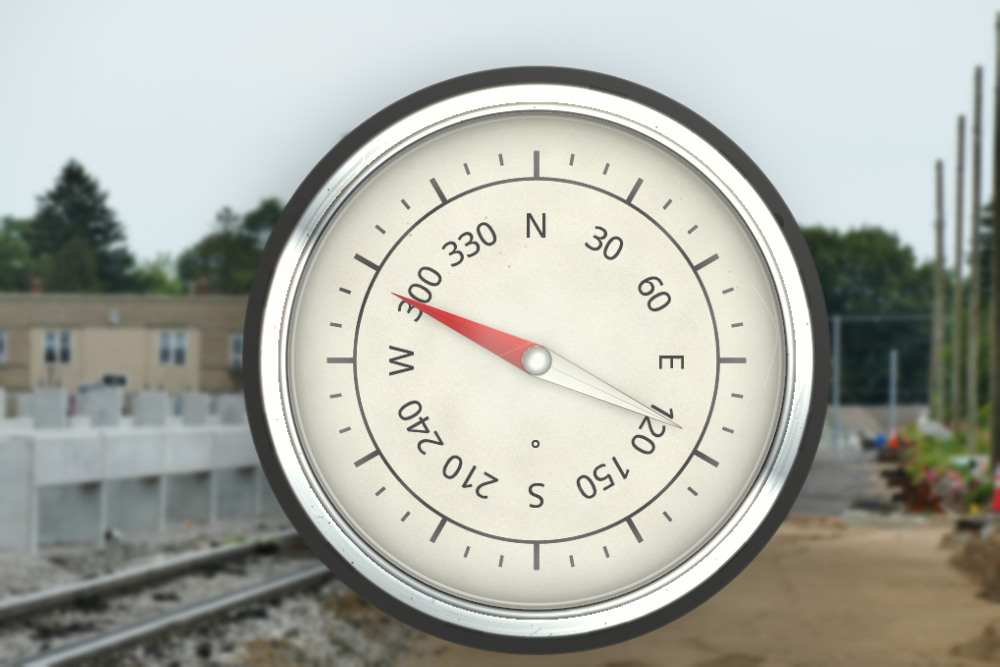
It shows 295 °
